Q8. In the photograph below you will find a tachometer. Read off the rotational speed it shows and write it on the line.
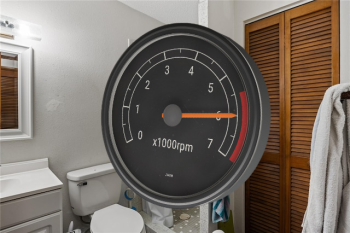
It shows 6000 rpm
